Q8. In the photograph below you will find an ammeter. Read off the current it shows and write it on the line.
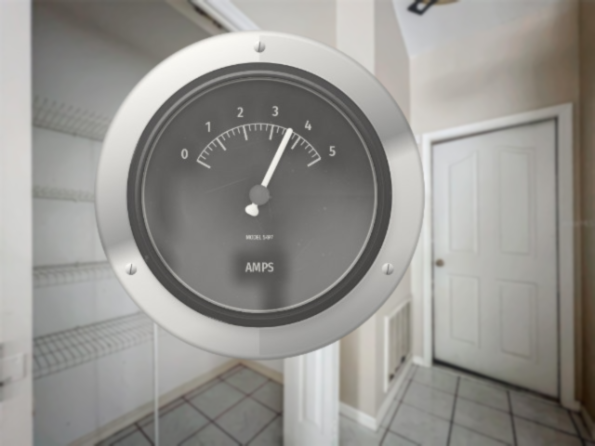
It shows 3.6 A
